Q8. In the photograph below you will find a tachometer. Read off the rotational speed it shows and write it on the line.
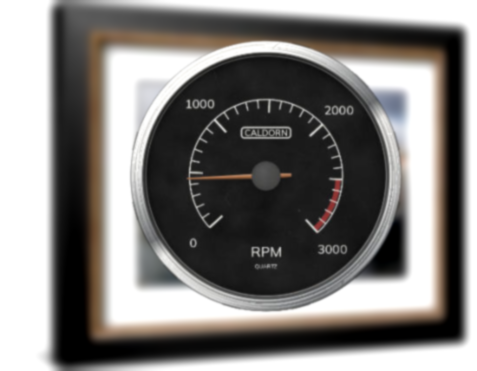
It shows 450 rpm
